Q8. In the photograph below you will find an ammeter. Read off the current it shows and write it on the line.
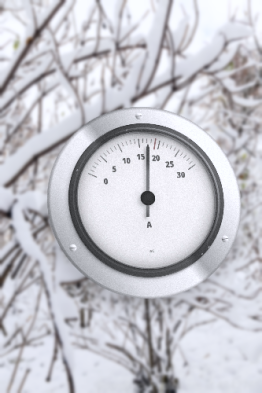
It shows 17 A
